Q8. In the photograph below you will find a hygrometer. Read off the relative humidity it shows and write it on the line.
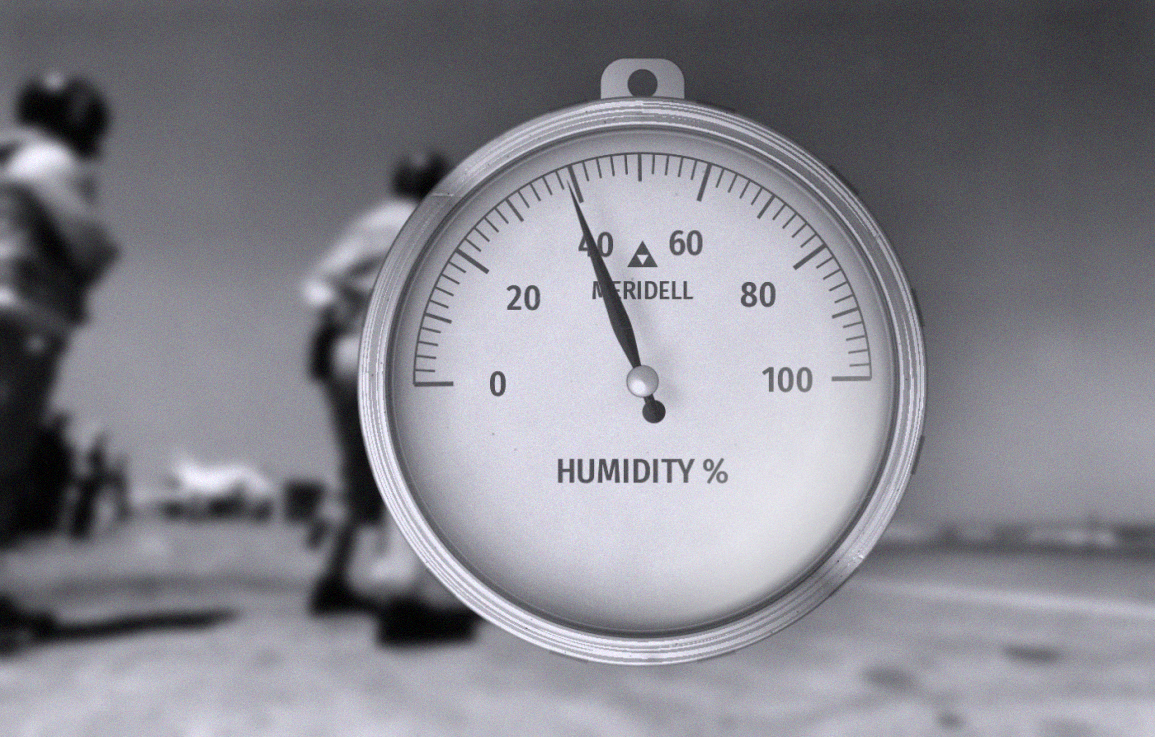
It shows 39 %
